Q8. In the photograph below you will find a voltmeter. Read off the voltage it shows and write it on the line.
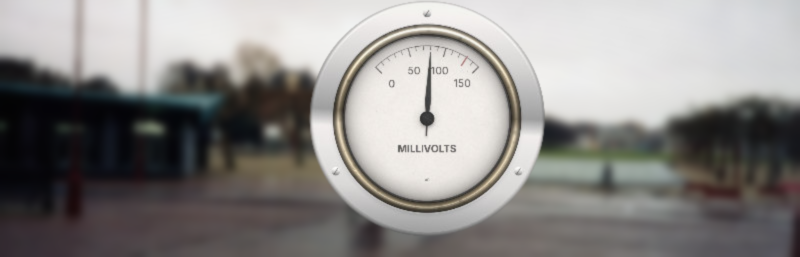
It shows 80 mV
